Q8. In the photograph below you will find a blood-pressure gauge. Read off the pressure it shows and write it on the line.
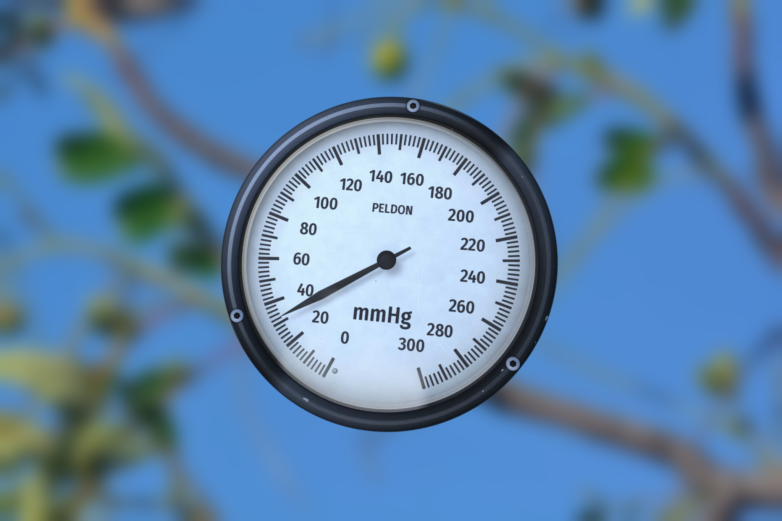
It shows 32 mmHg
